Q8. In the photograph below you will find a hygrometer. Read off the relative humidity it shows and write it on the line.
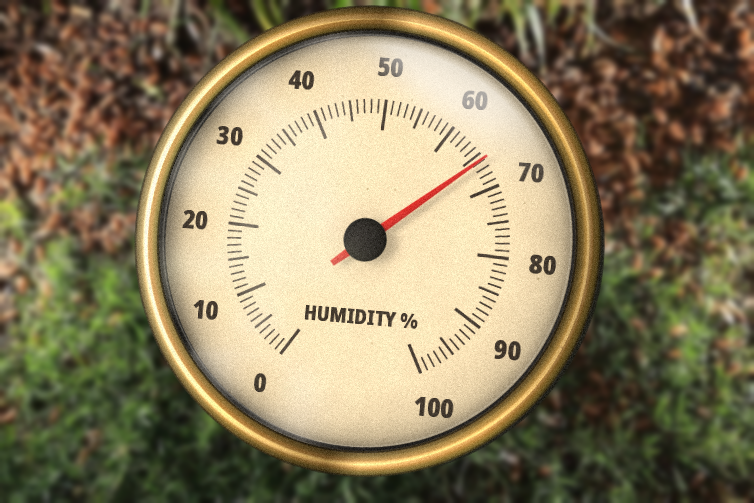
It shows 66 %
